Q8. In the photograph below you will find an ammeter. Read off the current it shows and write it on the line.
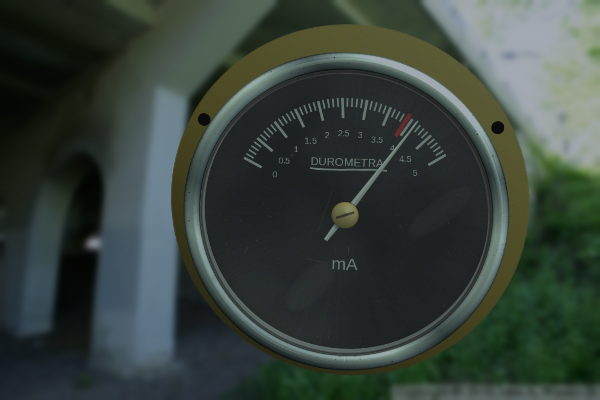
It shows 4.1 mA
